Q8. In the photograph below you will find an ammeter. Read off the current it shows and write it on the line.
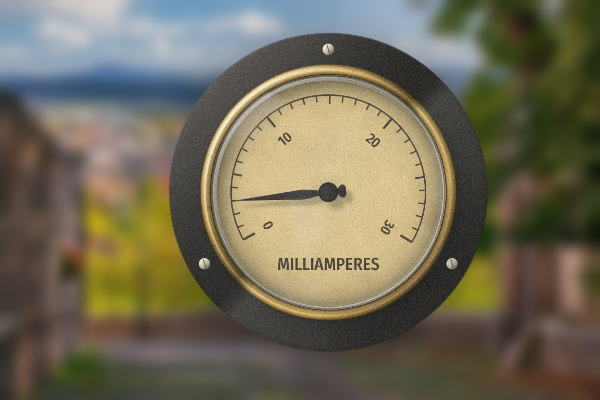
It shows 3 mA
